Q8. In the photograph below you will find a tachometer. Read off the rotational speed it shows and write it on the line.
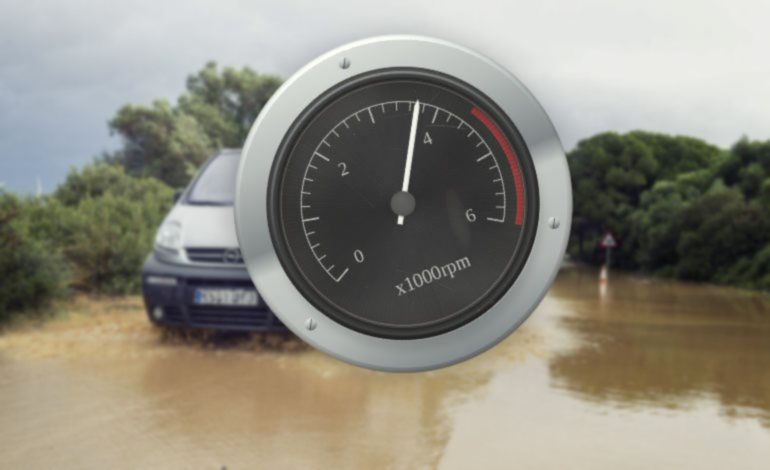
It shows 3700 rpm
